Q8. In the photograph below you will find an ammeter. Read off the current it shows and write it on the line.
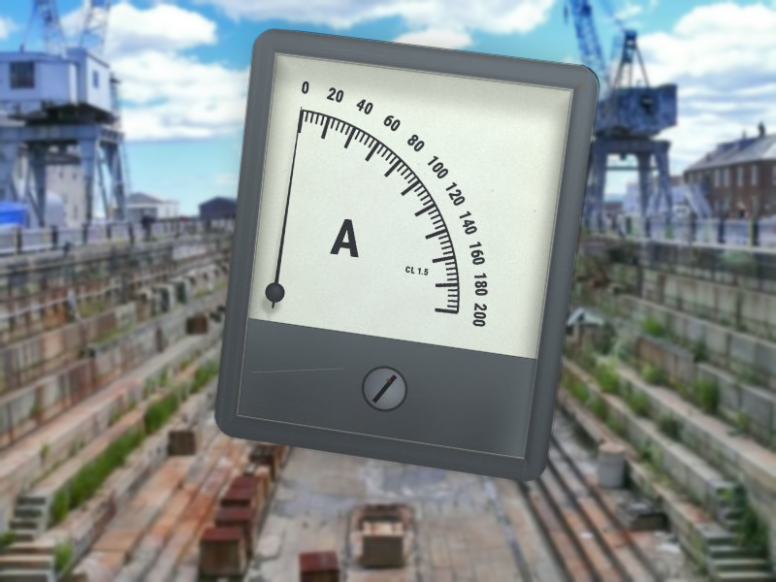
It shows 0 A
